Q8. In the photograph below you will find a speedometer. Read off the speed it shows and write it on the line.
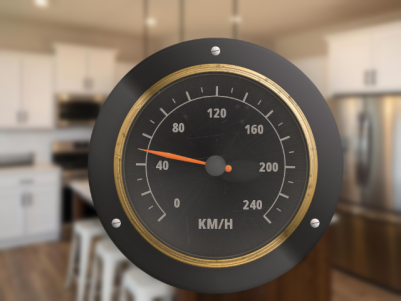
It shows 50 km/h
